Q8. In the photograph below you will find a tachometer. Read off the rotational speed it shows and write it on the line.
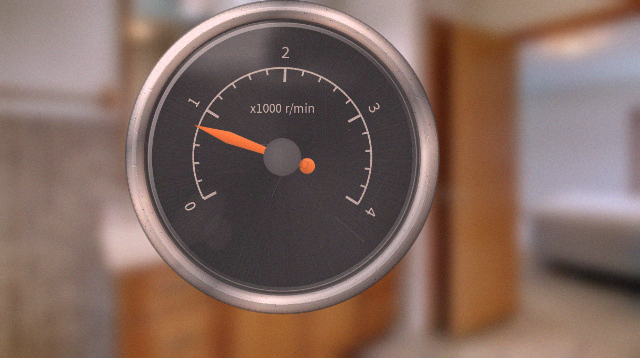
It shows 800 rpm
